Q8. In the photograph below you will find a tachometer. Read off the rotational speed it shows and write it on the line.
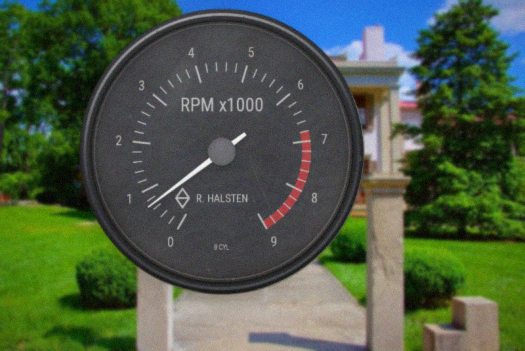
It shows 700 rpm
